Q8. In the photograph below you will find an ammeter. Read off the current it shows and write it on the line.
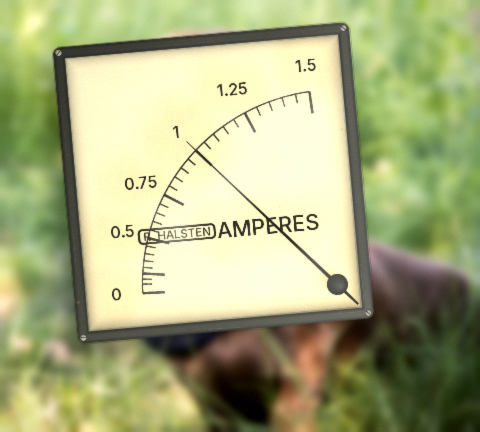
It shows 1 A
